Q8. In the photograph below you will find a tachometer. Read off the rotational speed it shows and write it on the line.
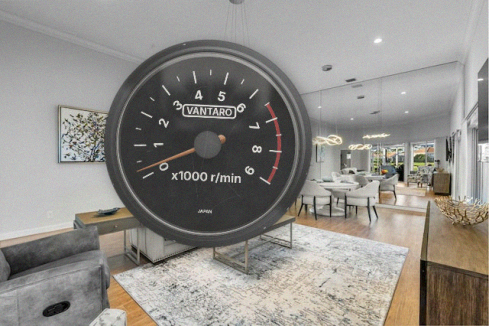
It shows 250 rpm
